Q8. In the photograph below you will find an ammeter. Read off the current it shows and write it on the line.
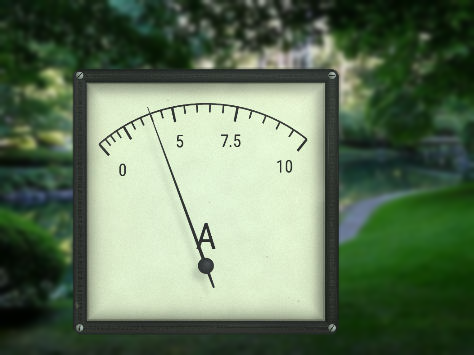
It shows 4 A
